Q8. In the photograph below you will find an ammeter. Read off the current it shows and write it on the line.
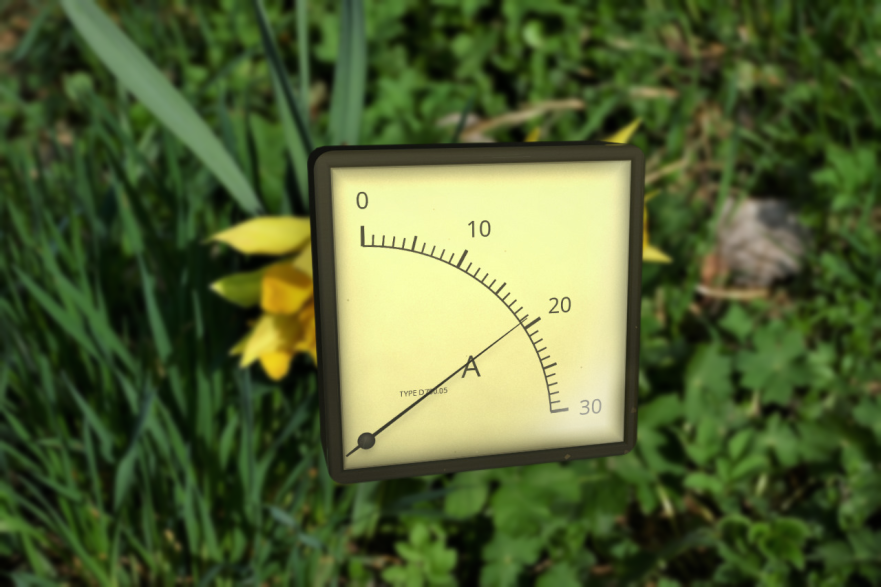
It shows 19 A
